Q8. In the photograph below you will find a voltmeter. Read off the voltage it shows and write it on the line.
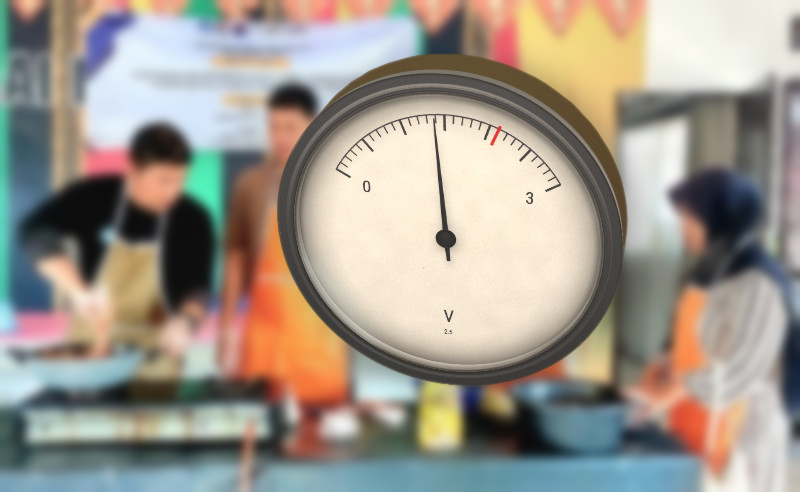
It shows 1.4 V
